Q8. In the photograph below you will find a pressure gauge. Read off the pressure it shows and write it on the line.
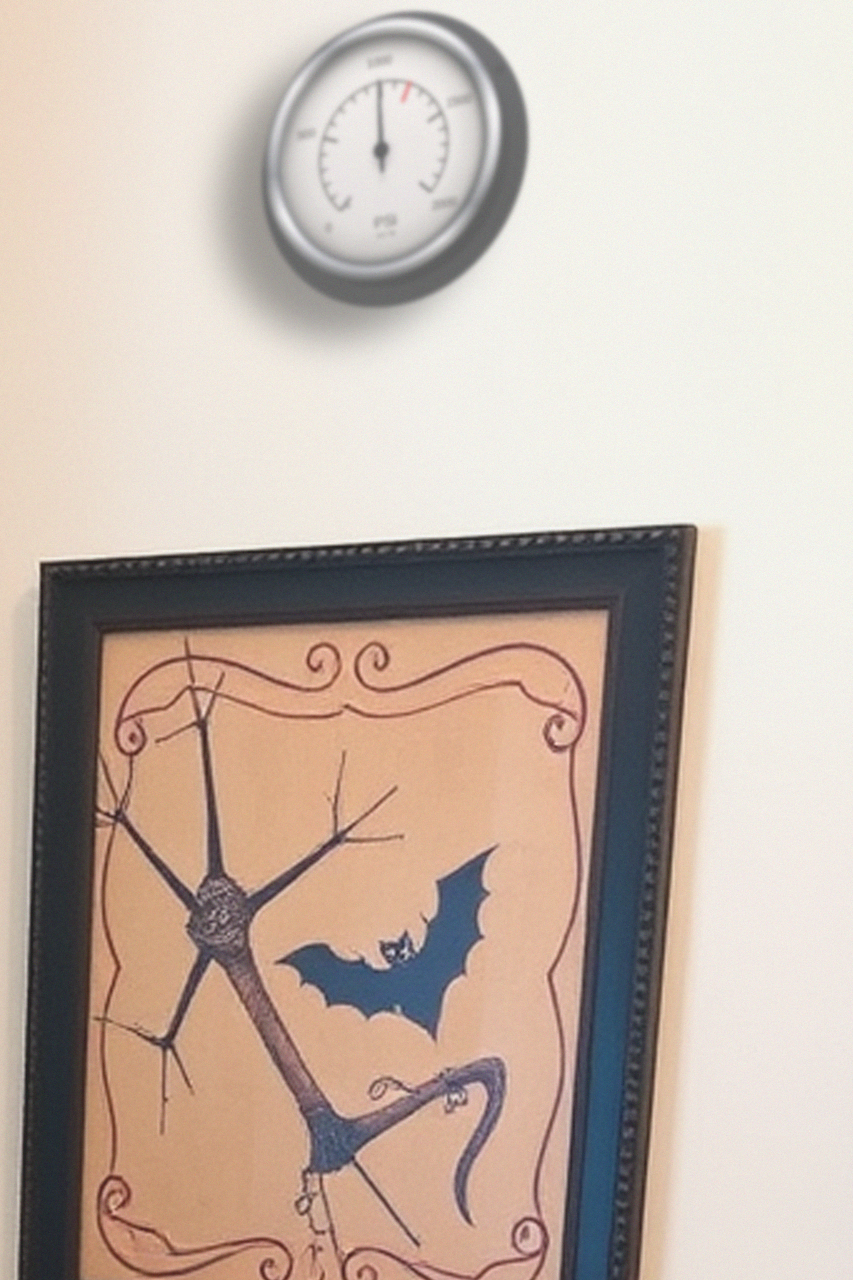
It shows 1000 psi
